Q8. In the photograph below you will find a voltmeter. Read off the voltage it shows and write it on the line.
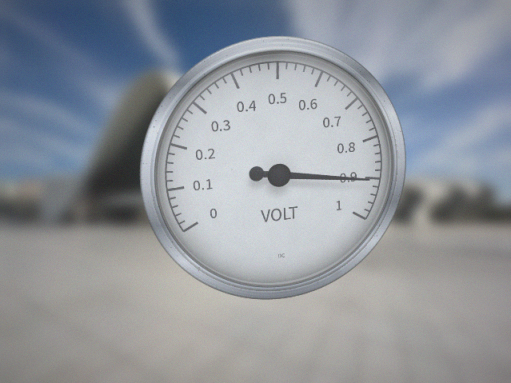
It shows 0.9 V
